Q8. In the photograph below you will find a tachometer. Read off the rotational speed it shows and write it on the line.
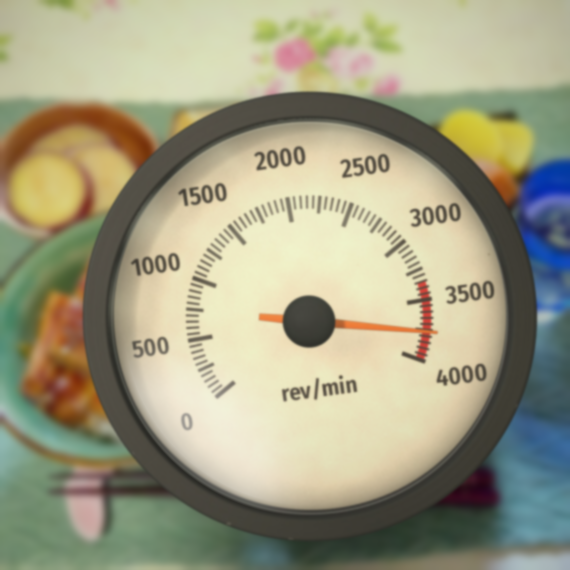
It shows 3750 rpm
